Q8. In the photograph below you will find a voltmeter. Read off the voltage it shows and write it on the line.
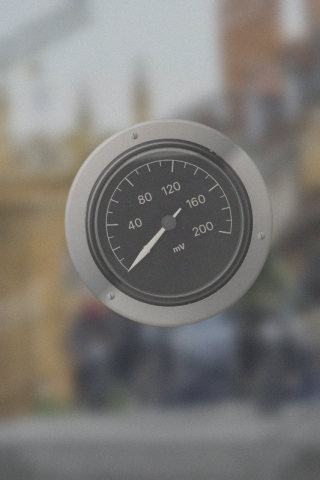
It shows 0 mV
